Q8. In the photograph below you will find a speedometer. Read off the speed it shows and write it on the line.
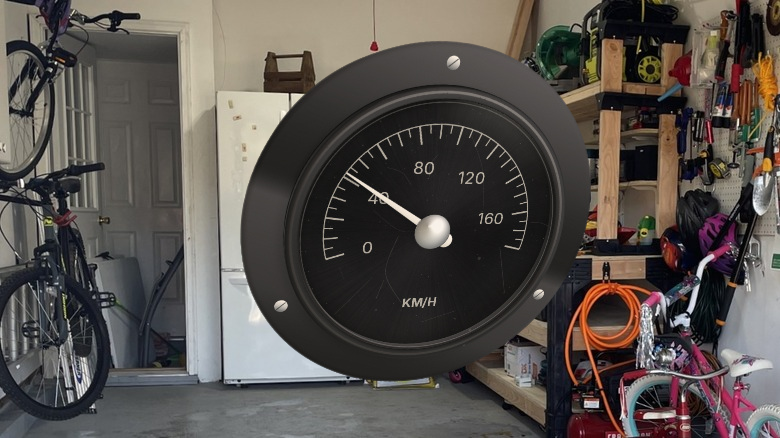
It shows 42.5 km/h
